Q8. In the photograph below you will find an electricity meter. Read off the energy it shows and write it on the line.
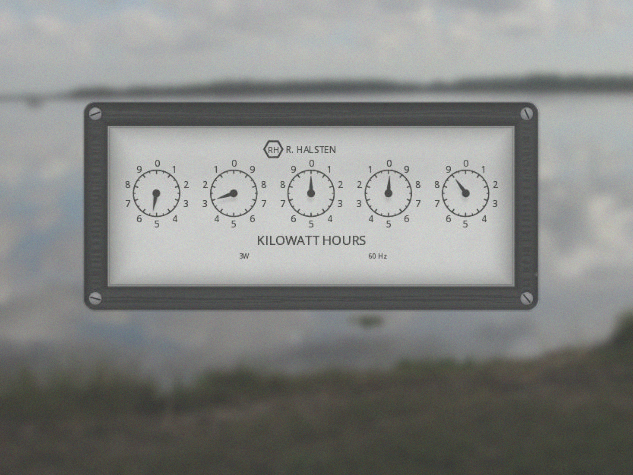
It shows 52999 kWh
